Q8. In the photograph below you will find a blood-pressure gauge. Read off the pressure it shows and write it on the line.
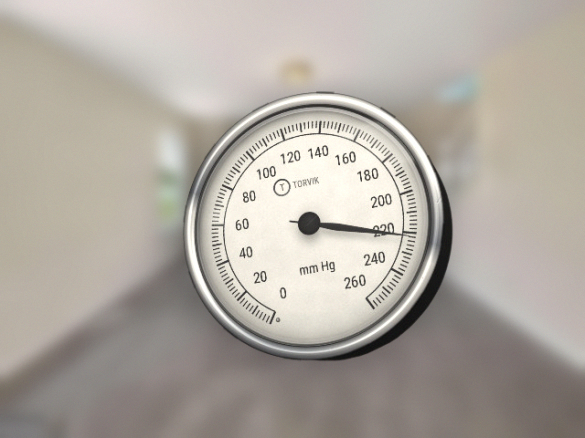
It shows 222 mmHg
